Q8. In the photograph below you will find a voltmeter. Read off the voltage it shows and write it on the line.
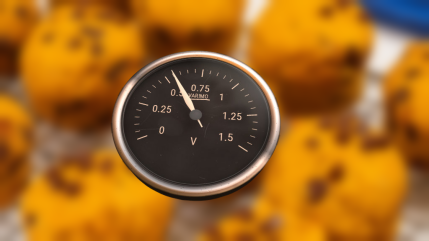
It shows 0.55 V
